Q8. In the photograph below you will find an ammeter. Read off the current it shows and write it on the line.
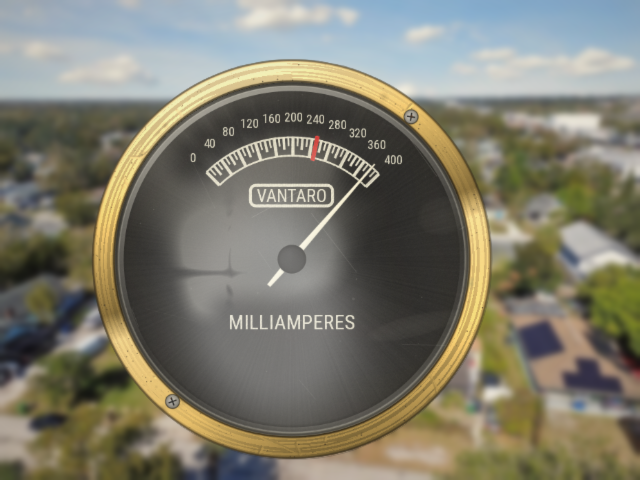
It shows 380 mA
